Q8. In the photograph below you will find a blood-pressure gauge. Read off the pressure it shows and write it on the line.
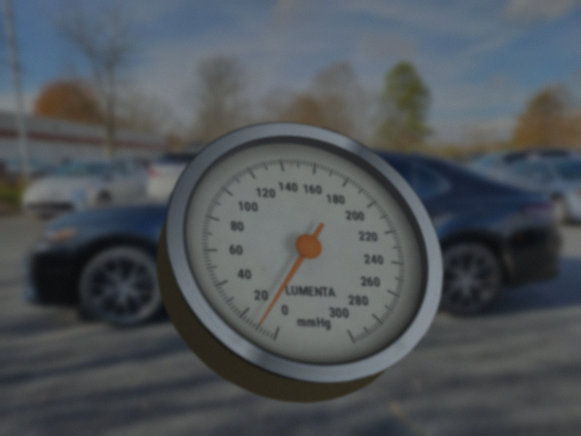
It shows 10 mmHg
